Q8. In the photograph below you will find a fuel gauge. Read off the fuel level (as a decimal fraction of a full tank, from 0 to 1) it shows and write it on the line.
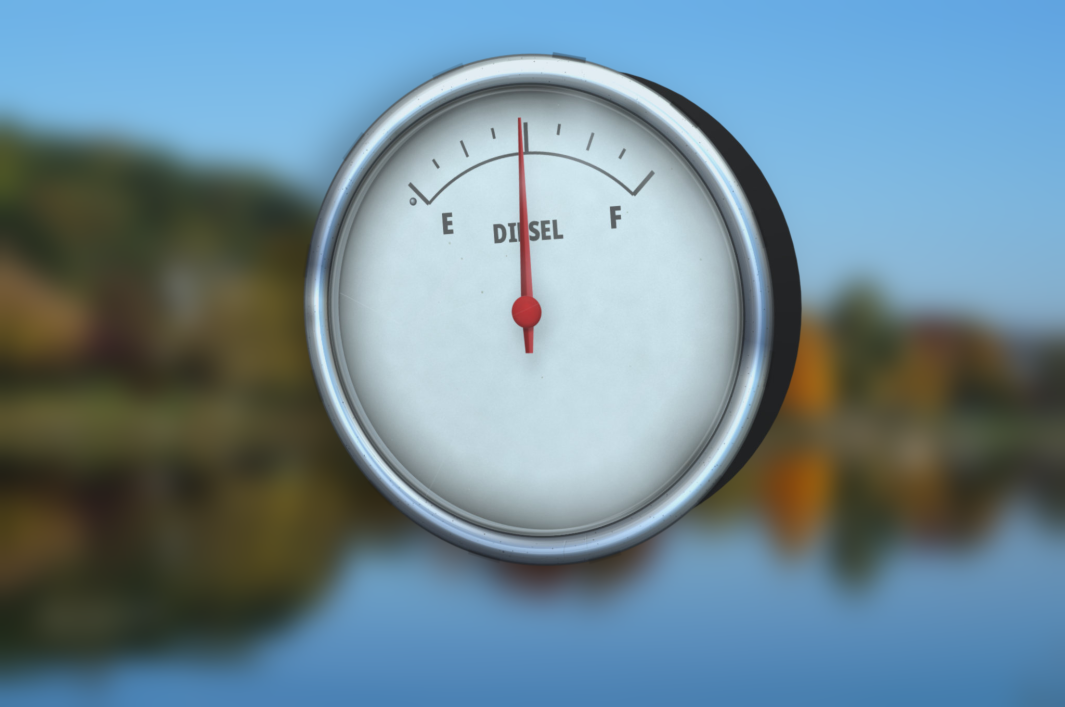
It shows 0.5
